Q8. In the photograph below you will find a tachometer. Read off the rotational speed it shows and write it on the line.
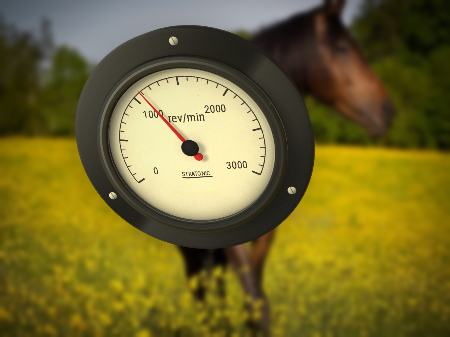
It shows 1100 rpm
